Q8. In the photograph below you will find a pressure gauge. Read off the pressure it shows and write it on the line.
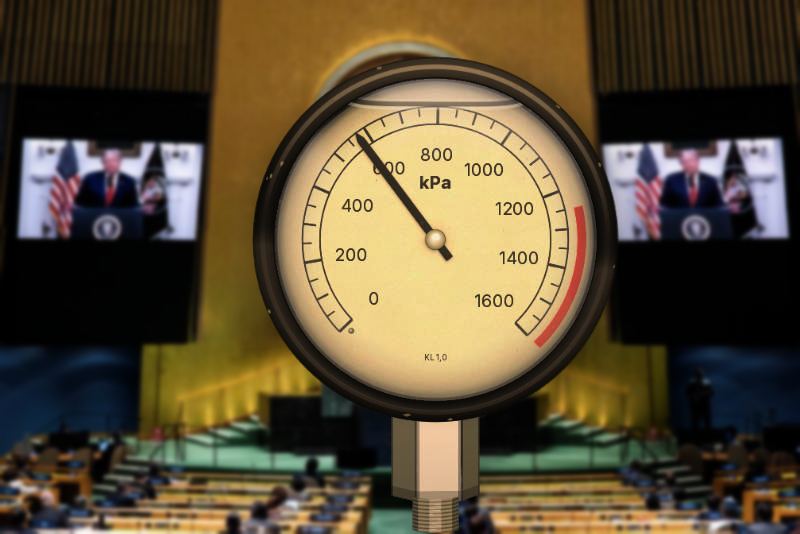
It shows 575 kPa
